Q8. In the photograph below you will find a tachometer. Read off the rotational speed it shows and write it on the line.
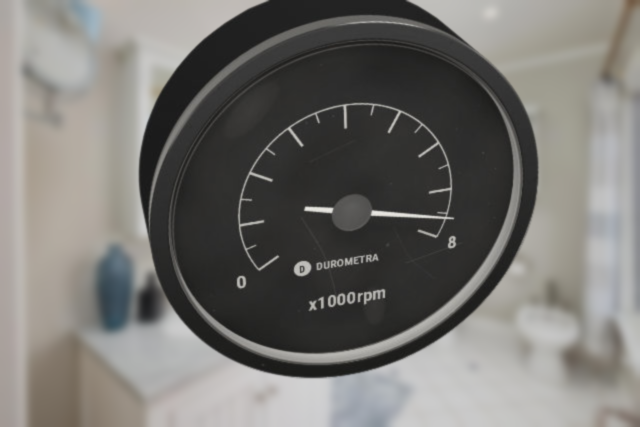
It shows 7500 rpm
